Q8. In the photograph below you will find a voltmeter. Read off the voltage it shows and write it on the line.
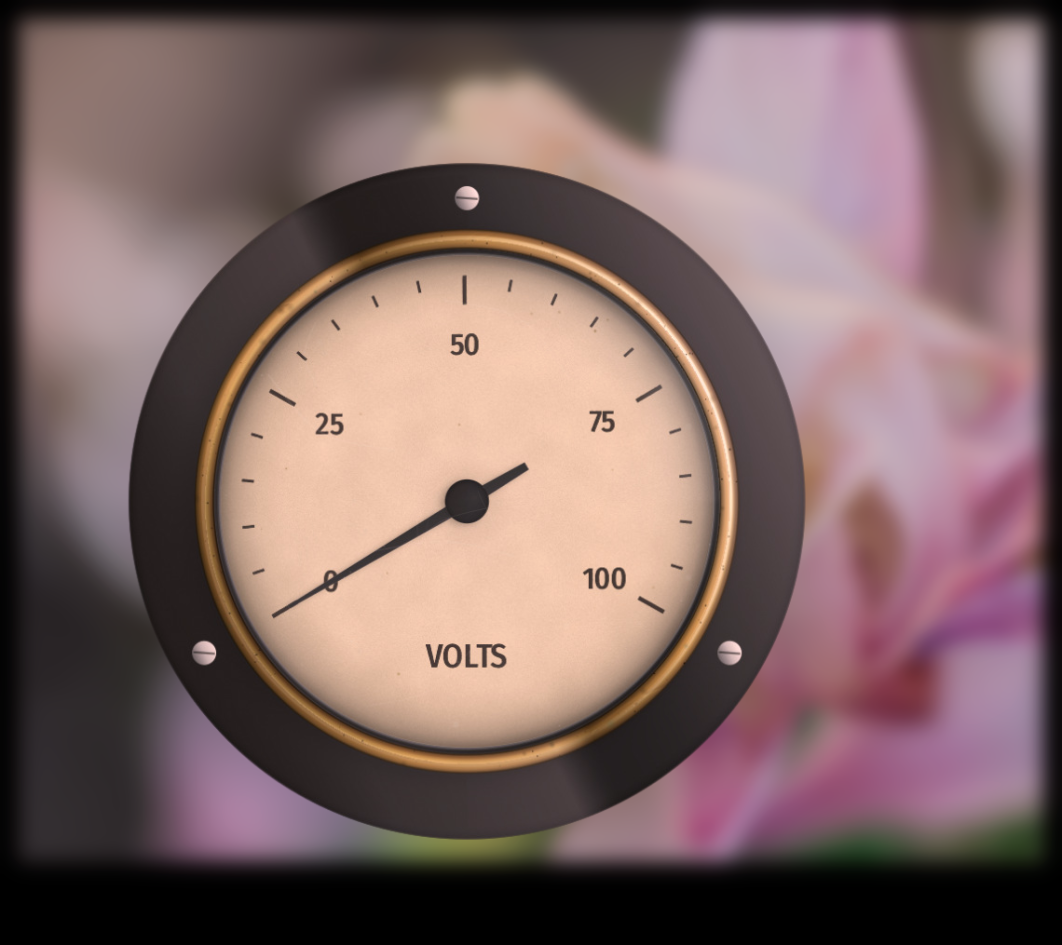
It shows 0 V
